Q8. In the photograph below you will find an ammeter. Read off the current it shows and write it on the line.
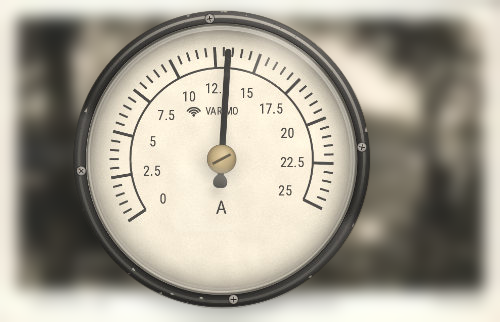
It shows 13.25 A
